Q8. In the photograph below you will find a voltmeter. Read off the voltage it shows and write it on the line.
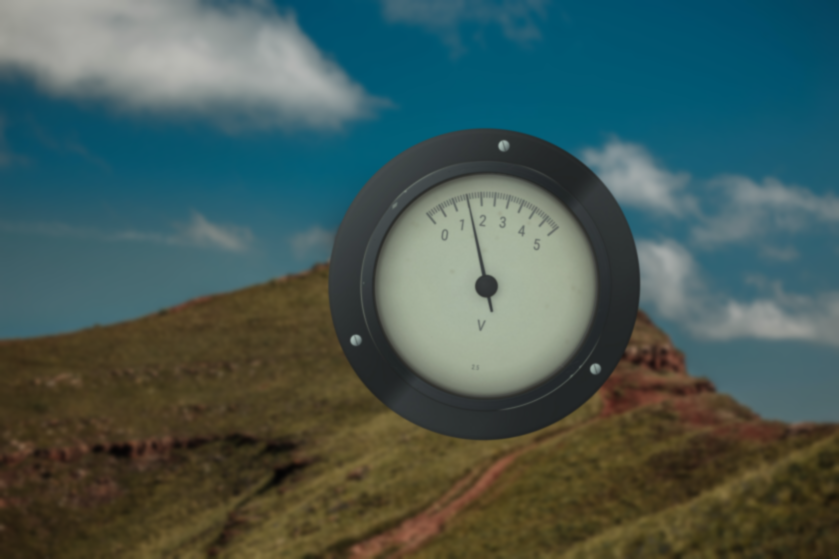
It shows 1.5 V
